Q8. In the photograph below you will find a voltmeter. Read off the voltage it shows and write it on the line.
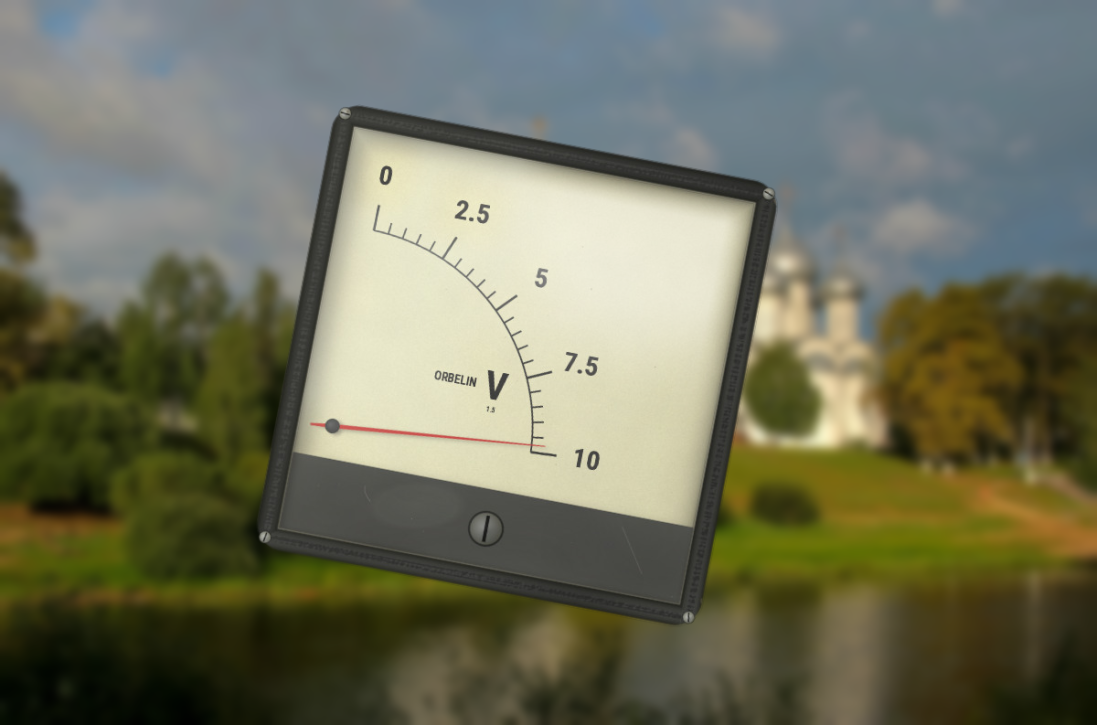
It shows 9.75 V
